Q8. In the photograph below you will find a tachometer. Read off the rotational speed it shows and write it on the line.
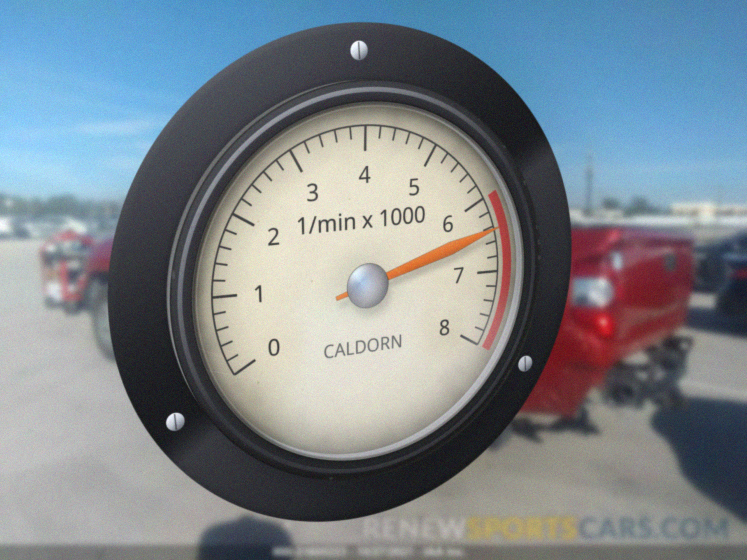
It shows 6400 rpm
